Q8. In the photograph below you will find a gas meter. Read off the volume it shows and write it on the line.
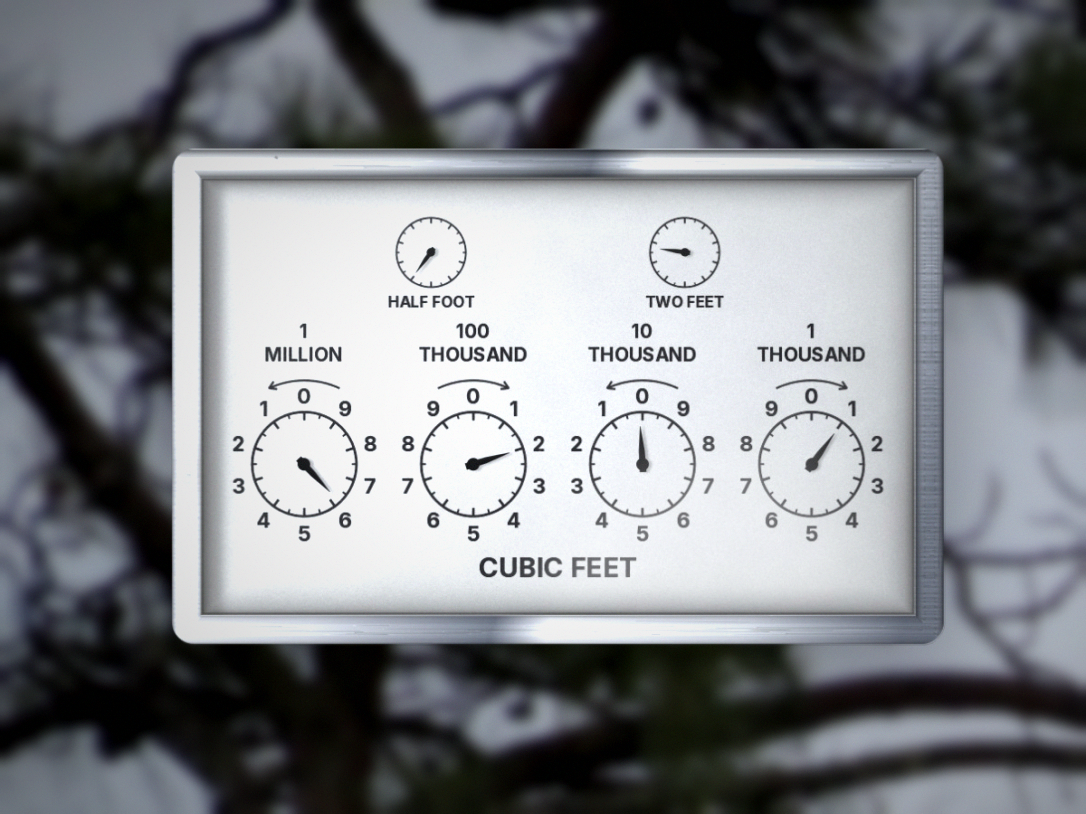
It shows 620100 ft³
